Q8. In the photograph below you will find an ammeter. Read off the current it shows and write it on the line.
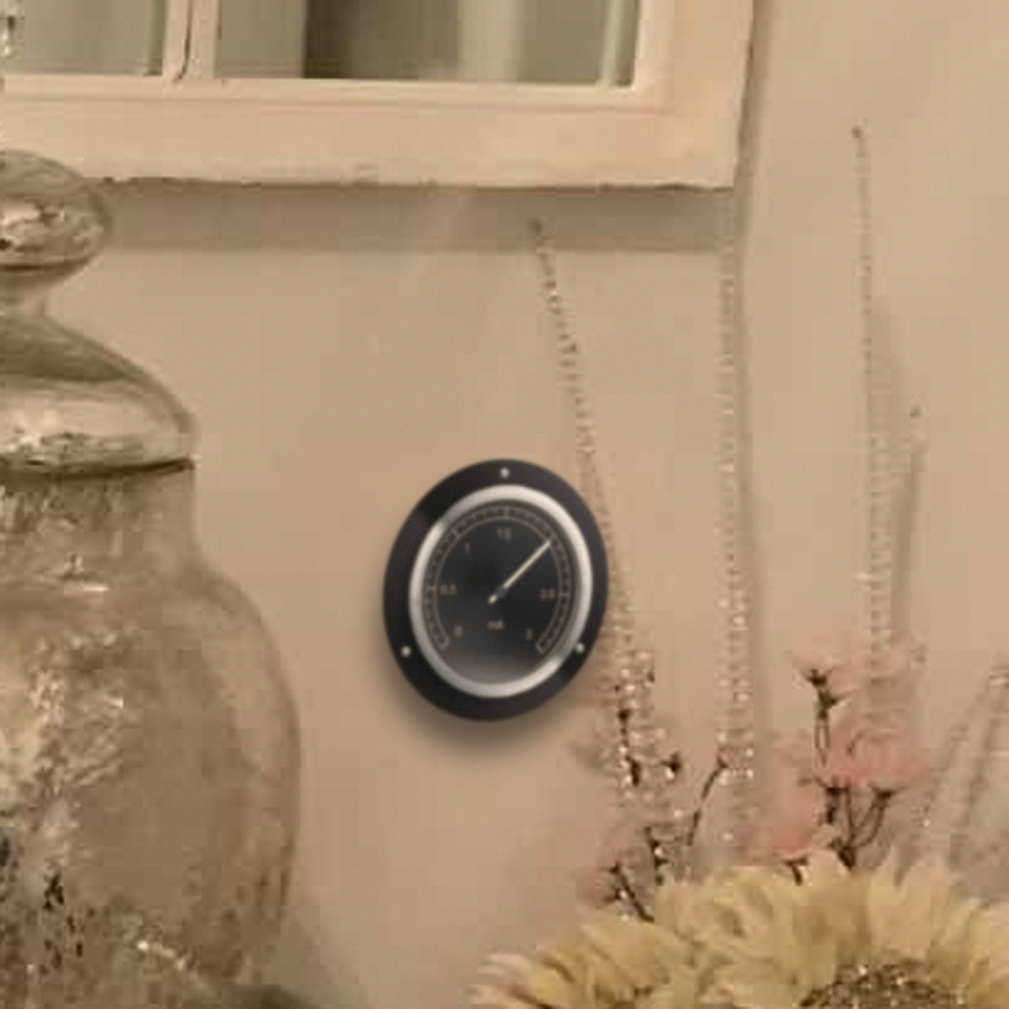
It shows 2 mA
